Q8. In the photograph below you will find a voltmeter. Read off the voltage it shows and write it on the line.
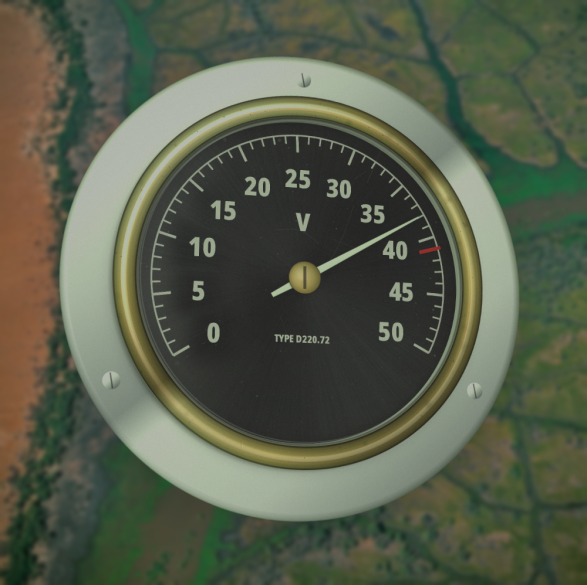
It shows 38 V
